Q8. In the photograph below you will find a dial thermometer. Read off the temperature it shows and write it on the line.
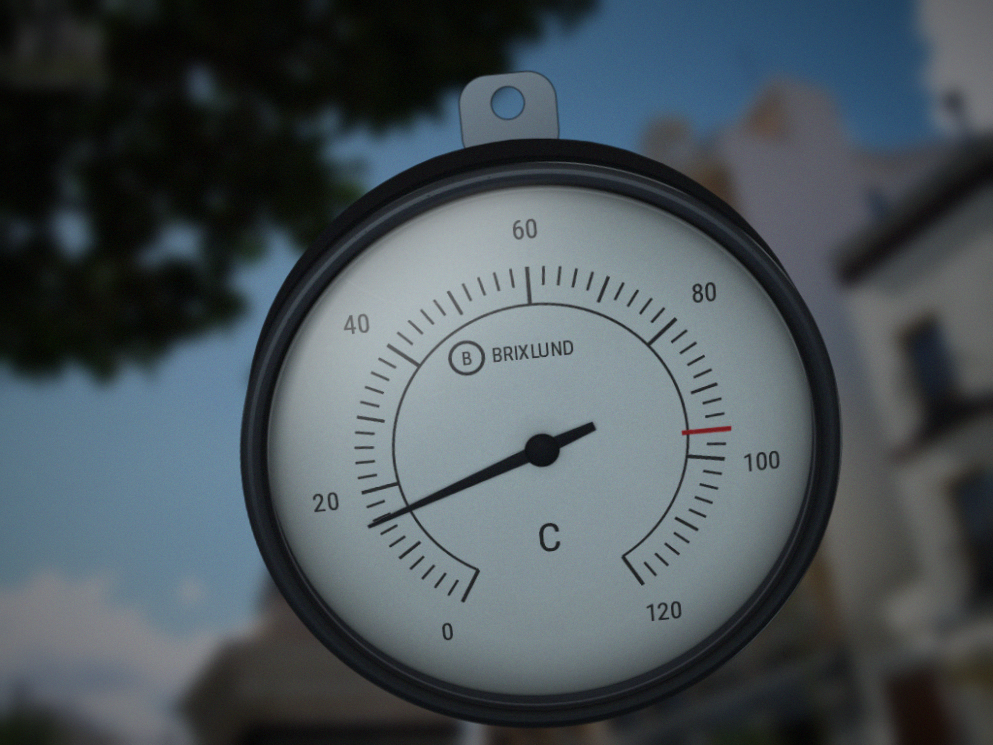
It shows 16 °C
